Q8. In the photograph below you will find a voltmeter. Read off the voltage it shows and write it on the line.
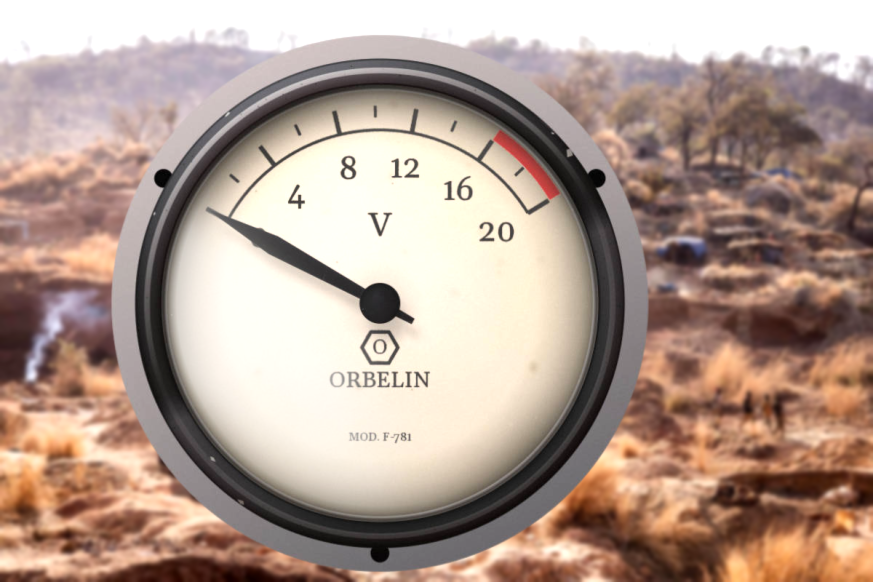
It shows 0 V
